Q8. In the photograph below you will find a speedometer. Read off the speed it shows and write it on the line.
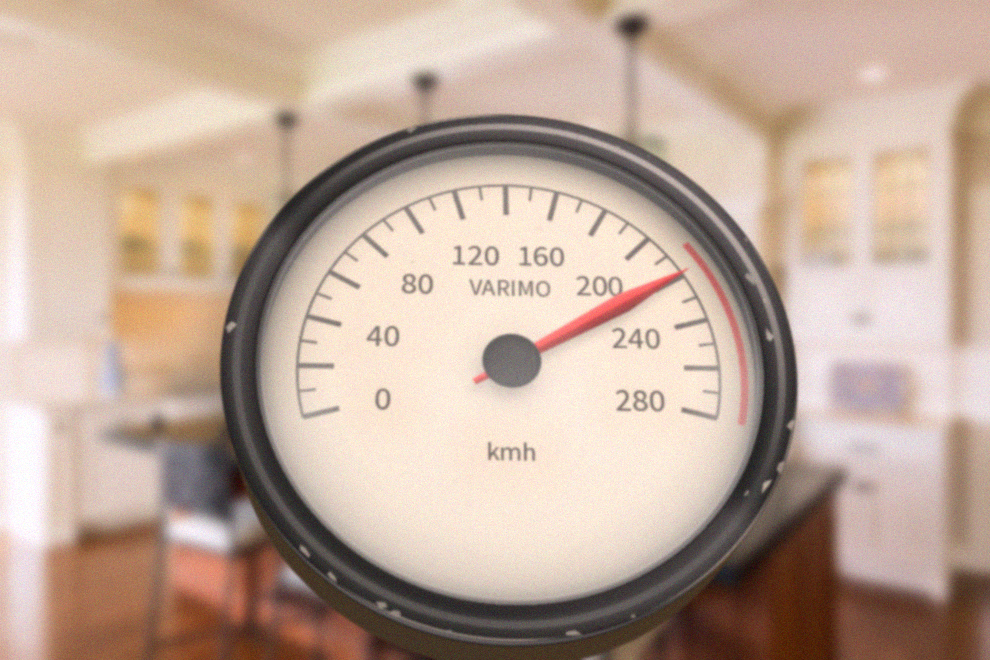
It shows 220 km/h
